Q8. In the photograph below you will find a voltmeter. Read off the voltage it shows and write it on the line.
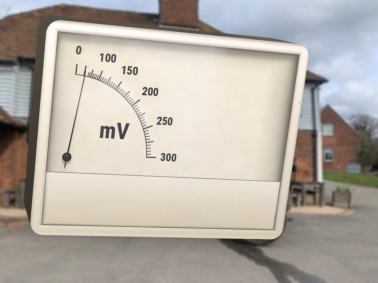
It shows 50 mV
